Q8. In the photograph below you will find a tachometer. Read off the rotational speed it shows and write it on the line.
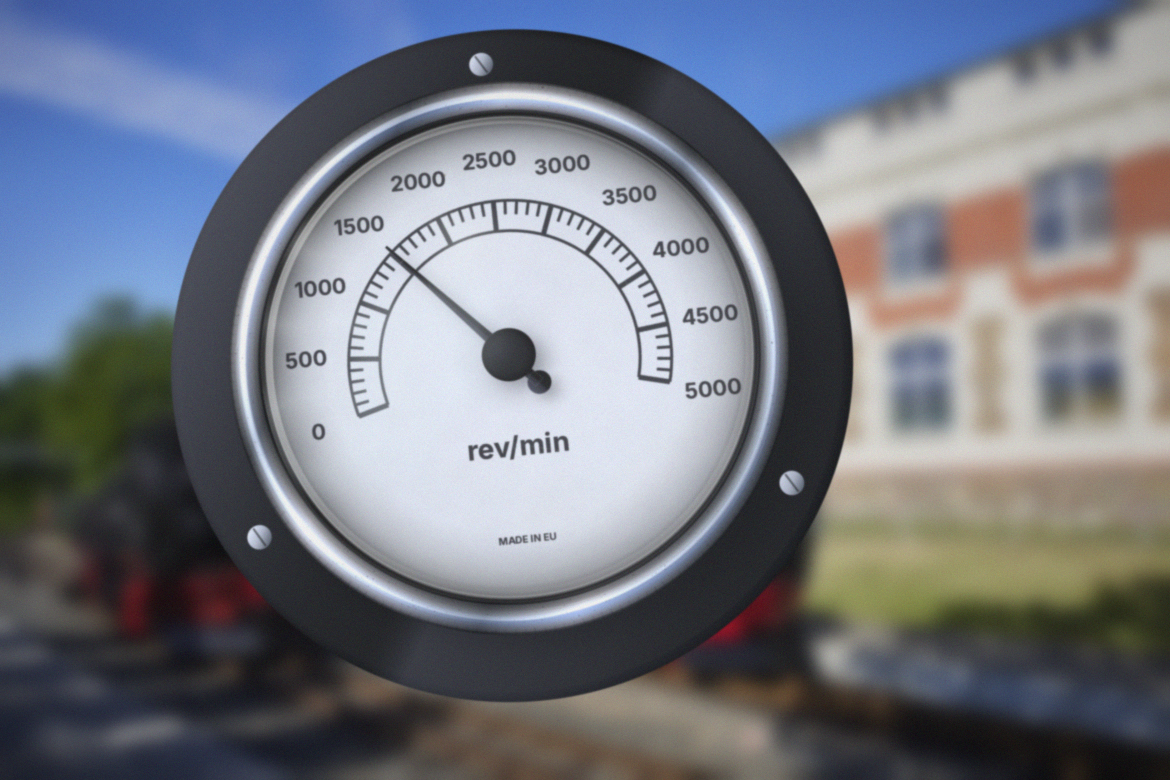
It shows 1500 rpm
